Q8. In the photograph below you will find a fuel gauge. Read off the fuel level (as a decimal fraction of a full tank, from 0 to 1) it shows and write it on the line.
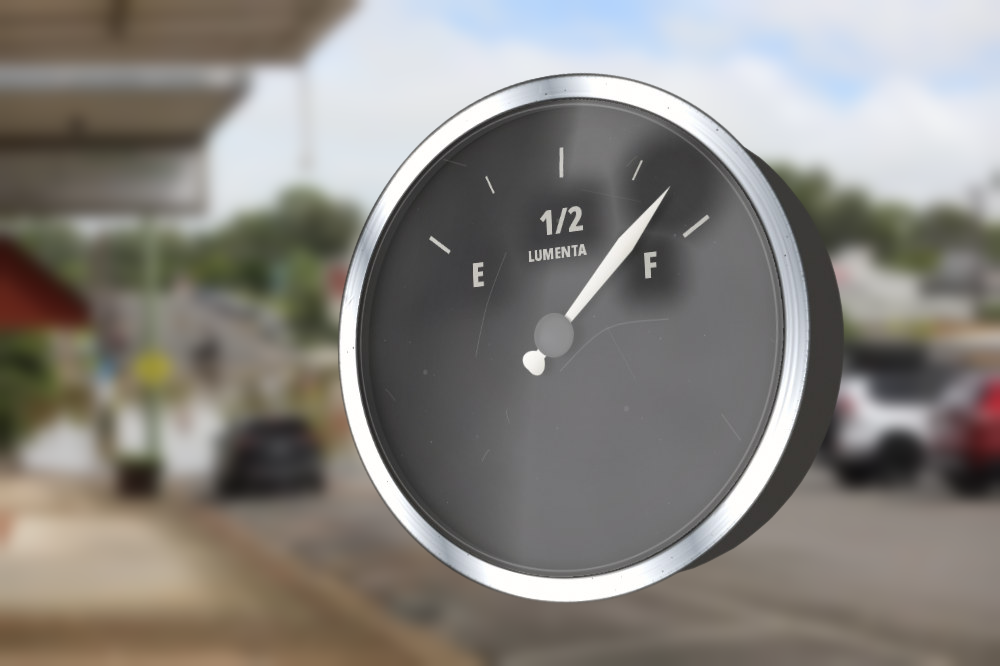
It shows 0.875
